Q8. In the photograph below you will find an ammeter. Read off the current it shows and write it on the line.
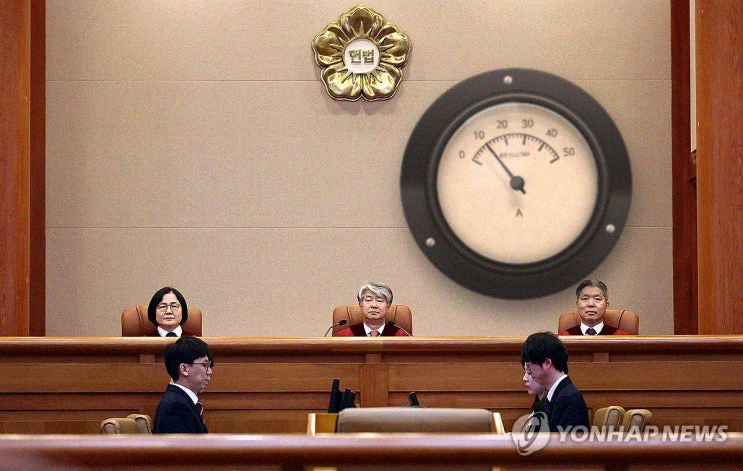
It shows 10 A
